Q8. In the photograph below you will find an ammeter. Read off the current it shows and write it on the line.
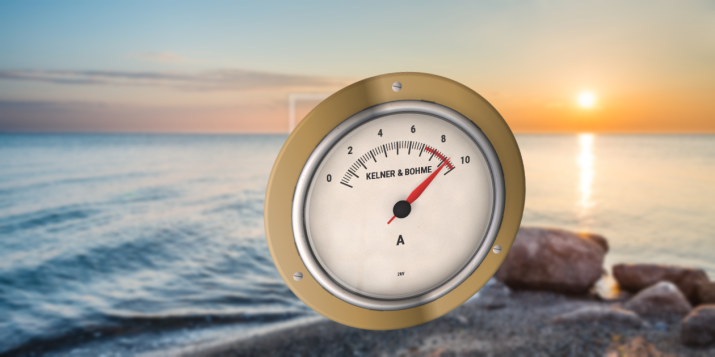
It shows 9 A
